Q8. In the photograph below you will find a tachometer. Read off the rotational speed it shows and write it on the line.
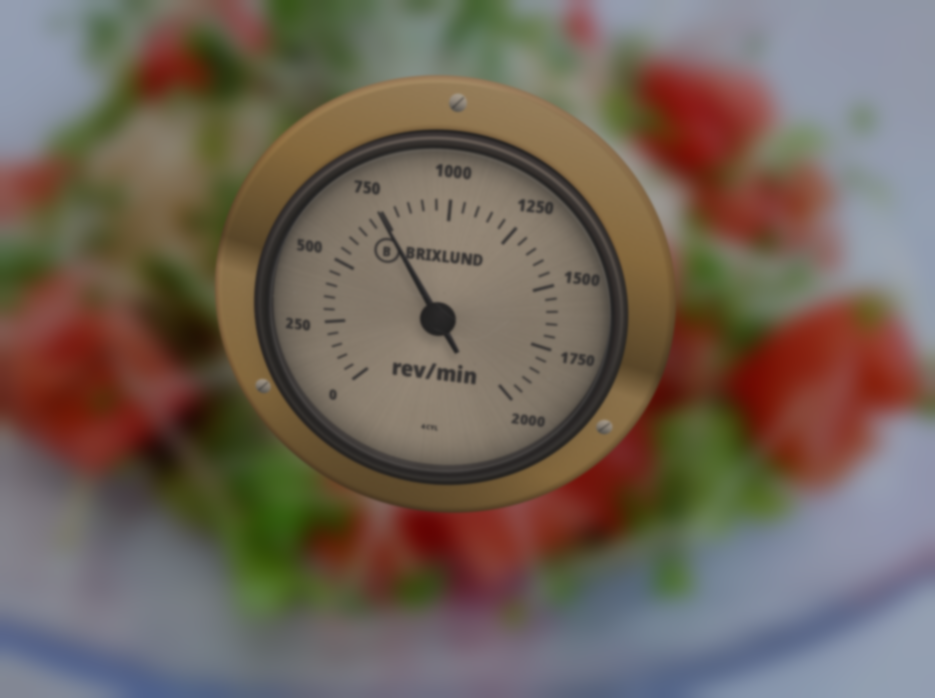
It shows 750 rpm
